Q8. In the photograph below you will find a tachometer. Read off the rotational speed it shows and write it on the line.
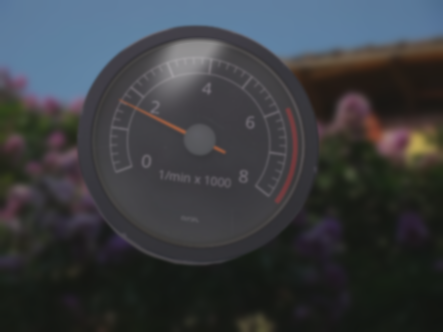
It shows 1600 rpm
